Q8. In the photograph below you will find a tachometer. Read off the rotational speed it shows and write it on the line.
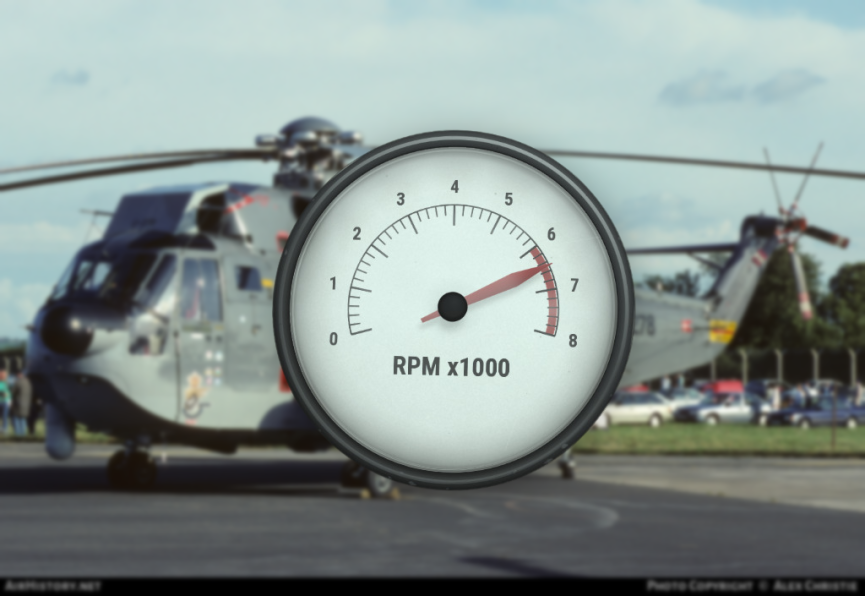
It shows 6500 rpm
